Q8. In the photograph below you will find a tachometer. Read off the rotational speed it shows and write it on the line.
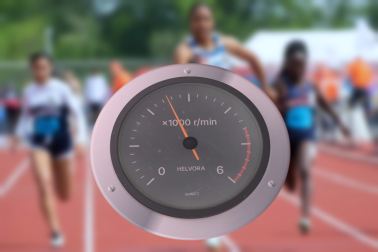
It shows 2500 rpm
